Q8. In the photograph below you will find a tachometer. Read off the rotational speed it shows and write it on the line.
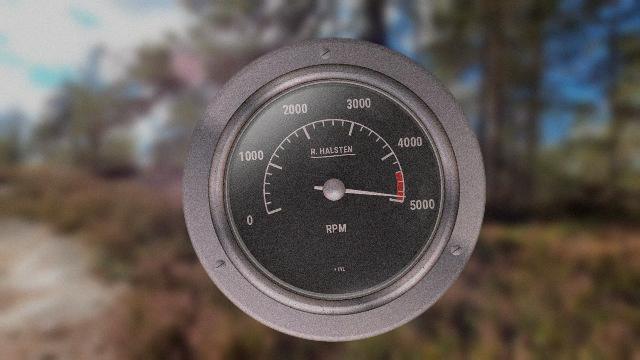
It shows 4900 rpm
